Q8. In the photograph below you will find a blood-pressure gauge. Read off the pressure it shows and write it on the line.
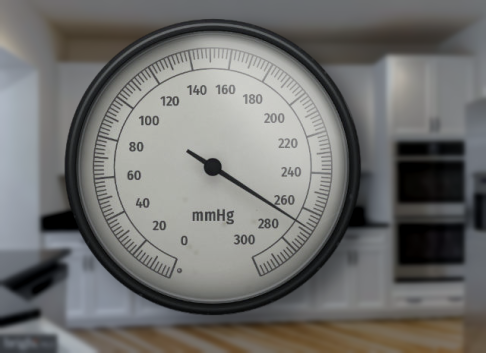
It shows 268 mmHg
